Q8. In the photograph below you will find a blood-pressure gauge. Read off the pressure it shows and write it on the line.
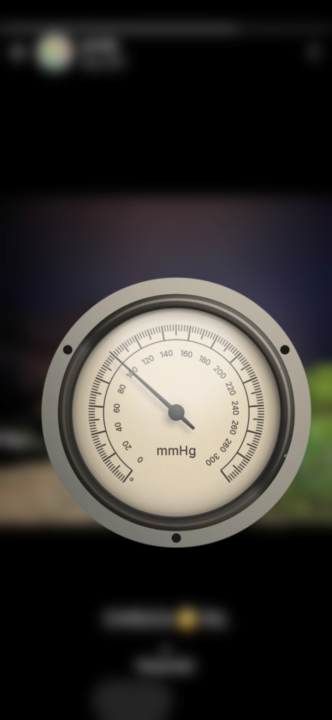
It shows 100 mmHg
